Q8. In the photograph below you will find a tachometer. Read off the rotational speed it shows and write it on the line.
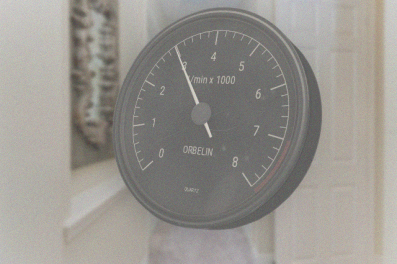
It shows 3000 rpm
